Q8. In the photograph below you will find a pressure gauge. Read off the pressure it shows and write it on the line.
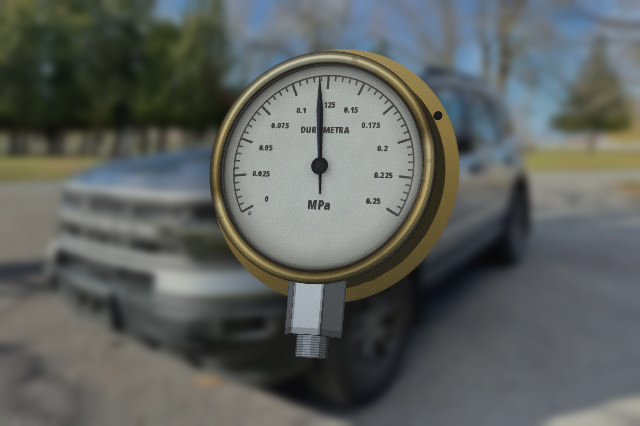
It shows 0.12 MPa
